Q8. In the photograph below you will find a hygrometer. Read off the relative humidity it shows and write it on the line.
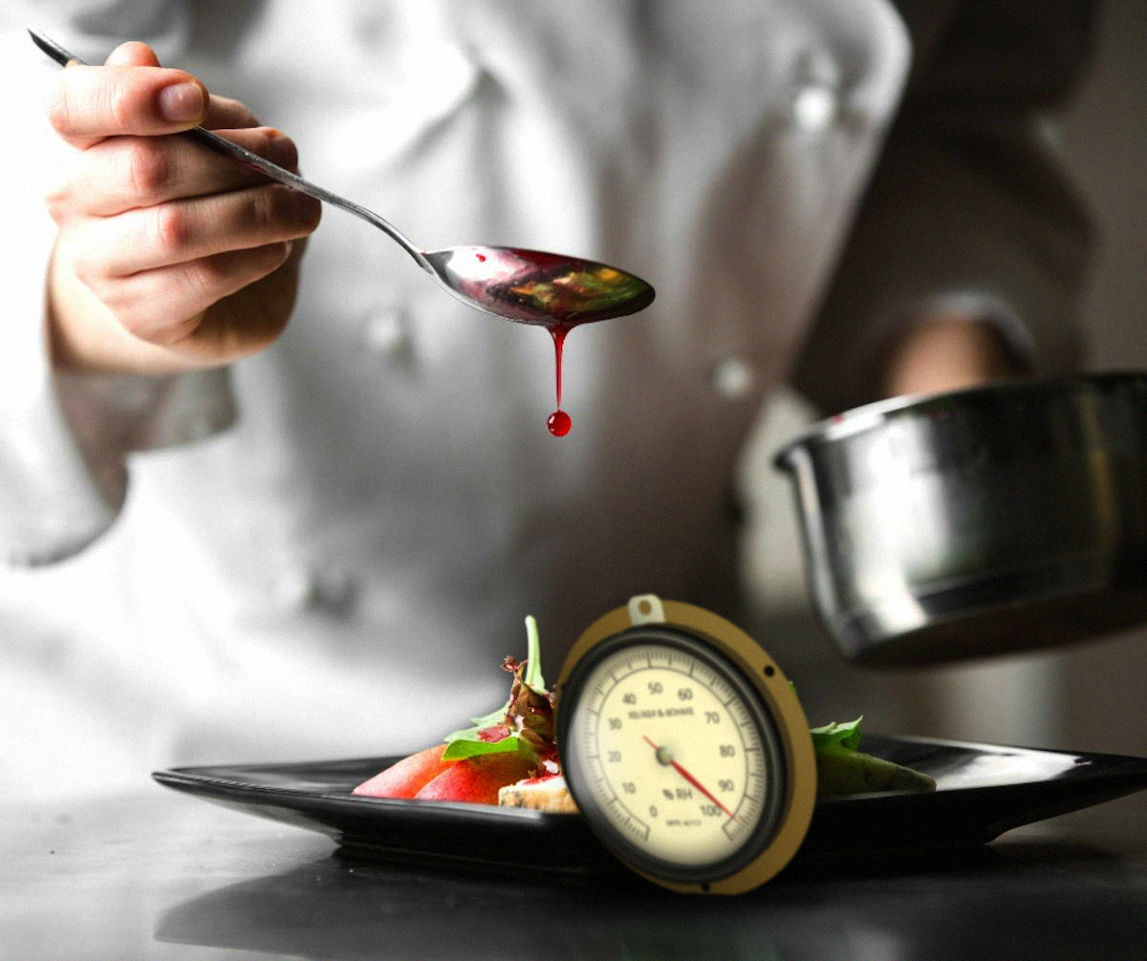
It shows 95 %
